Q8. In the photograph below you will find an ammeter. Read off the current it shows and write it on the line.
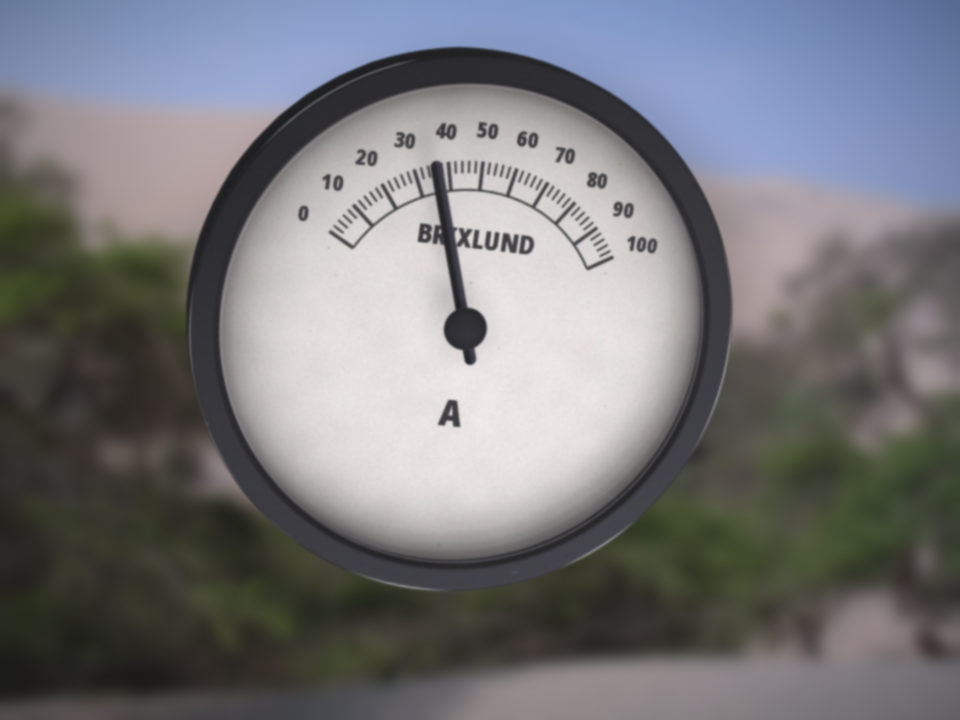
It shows 36 A
